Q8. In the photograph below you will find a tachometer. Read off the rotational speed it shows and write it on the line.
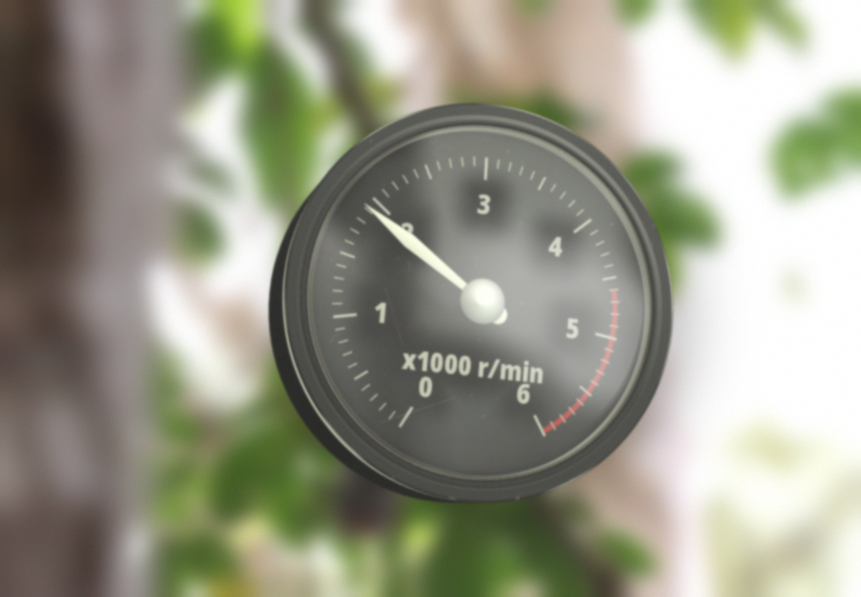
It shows 1900 rpm
